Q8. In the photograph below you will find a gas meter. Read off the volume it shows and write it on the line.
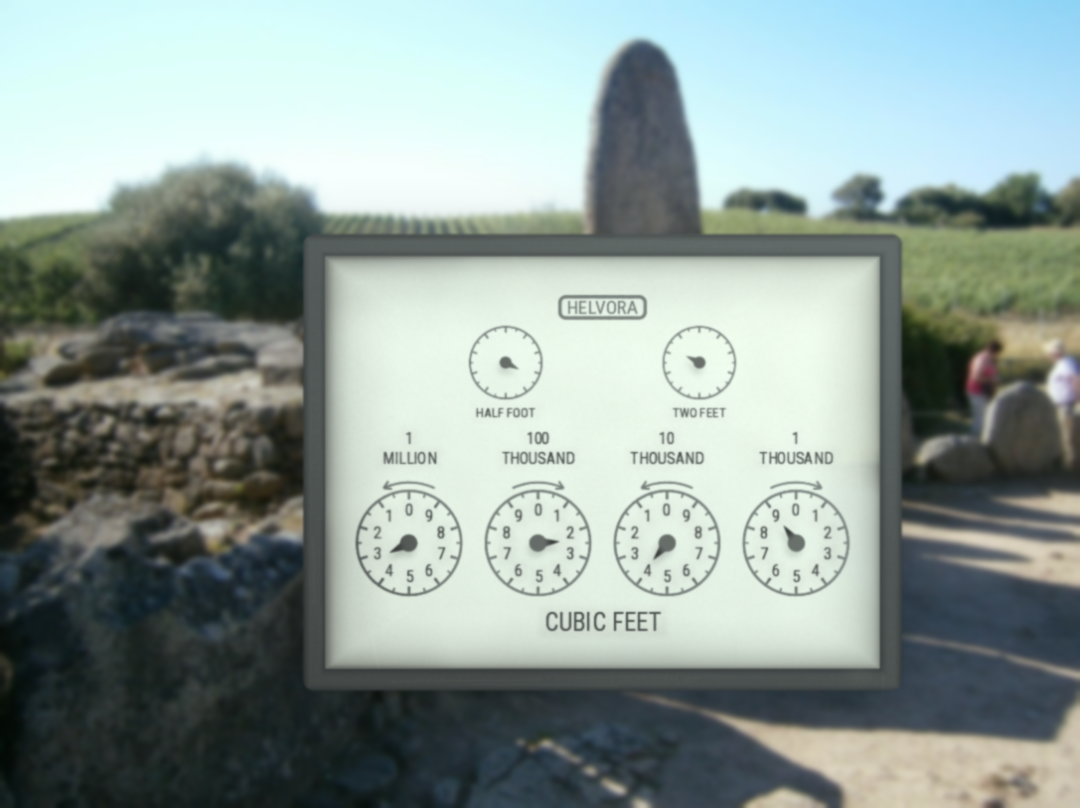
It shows 323900 ft³
